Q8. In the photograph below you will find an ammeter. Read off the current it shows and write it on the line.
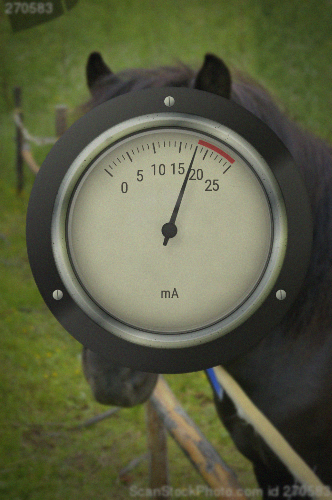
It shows 18 mA
